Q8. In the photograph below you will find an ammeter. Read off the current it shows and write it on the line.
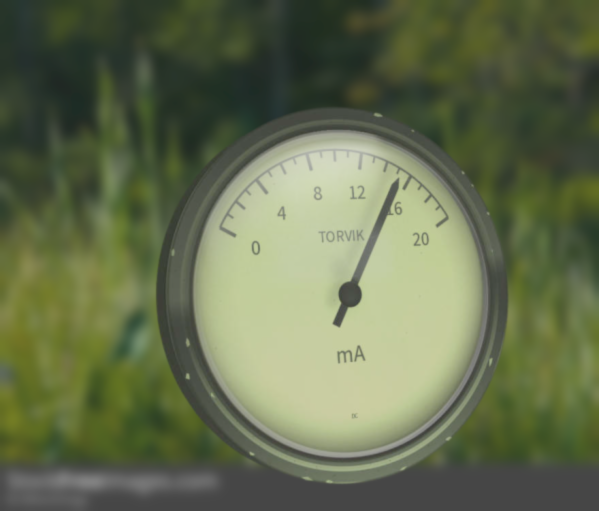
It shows 15 mA
